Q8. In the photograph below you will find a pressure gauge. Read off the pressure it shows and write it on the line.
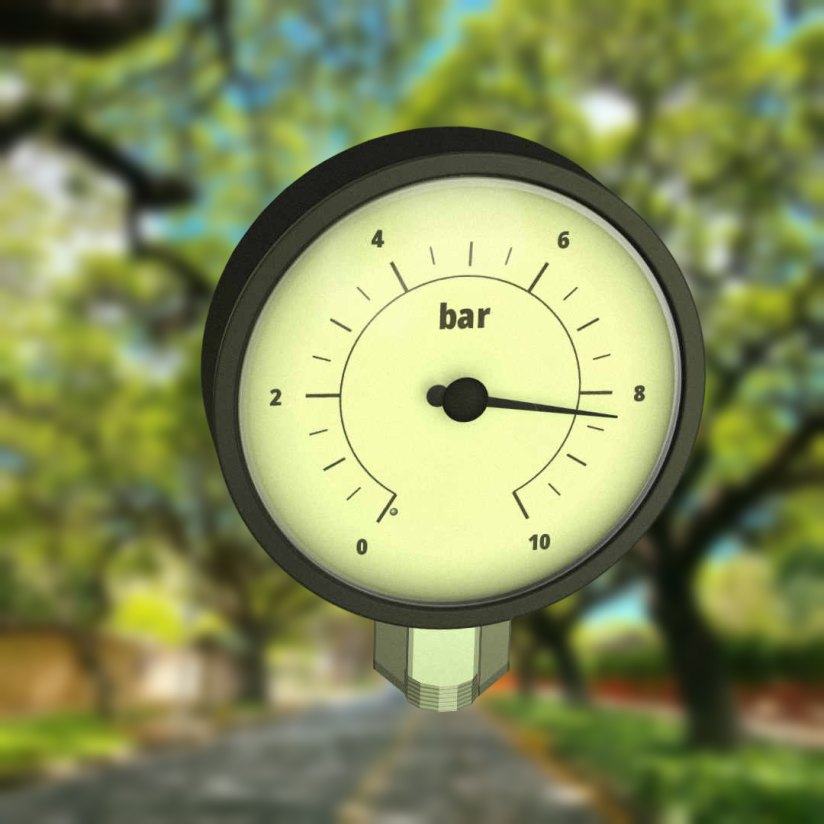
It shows 8.25 bar
